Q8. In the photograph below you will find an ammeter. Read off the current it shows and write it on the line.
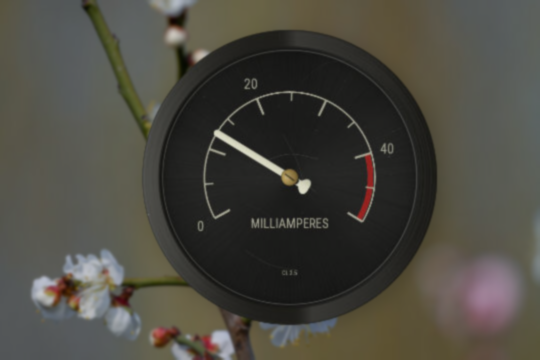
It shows 12.5 mA
